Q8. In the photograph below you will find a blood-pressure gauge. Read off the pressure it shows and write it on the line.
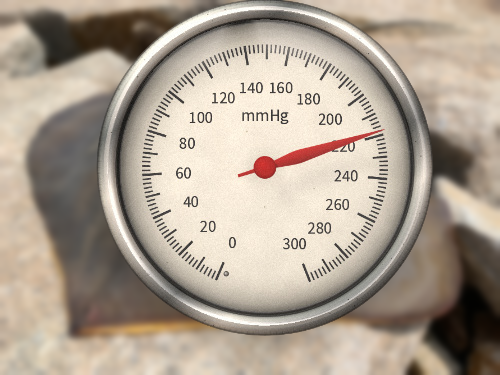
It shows 218 mmHg
